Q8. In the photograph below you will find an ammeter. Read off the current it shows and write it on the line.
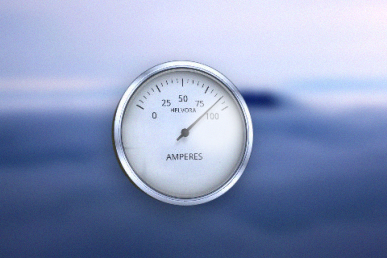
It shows 90 A
